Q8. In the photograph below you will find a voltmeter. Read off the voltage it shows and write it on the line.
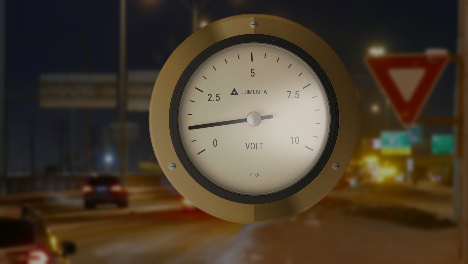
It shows 1 V
